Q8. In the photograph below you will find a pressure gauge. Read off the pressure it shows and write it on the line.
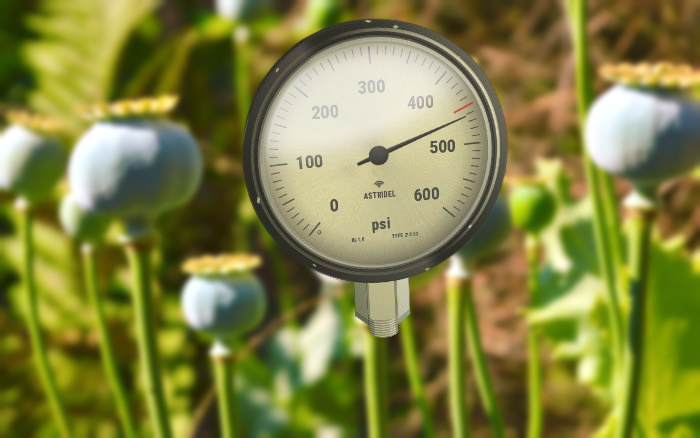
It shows 460 psi
